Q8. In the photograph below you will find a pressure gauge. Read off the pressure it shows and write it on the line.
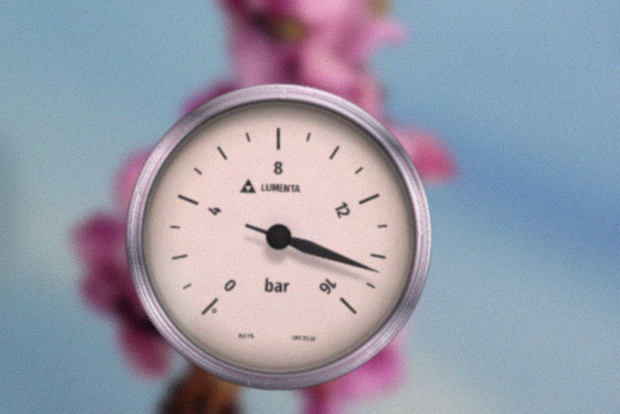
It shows 14.5 bar
